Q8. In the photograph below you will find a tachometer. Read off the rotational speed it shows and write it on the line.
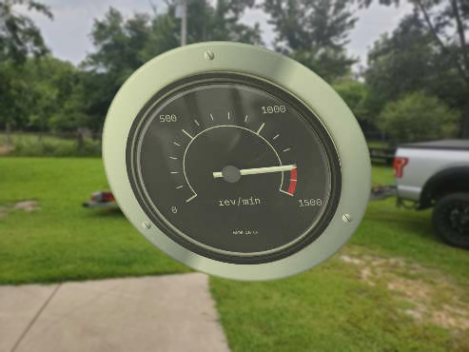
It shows 1300 rpm
